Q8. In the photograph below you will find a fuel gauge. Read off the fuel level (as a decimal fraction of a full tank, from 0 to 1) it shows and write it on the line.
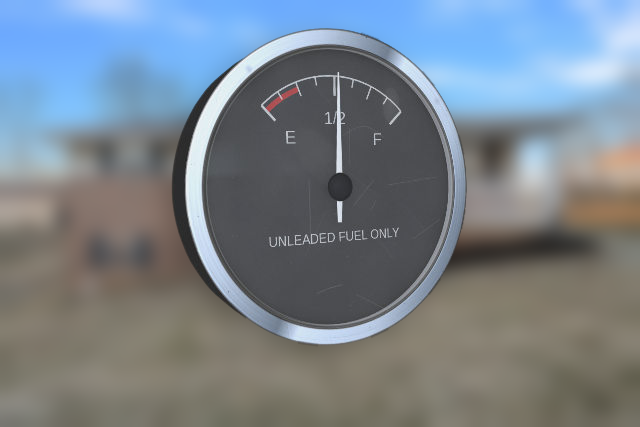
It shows 0.5
